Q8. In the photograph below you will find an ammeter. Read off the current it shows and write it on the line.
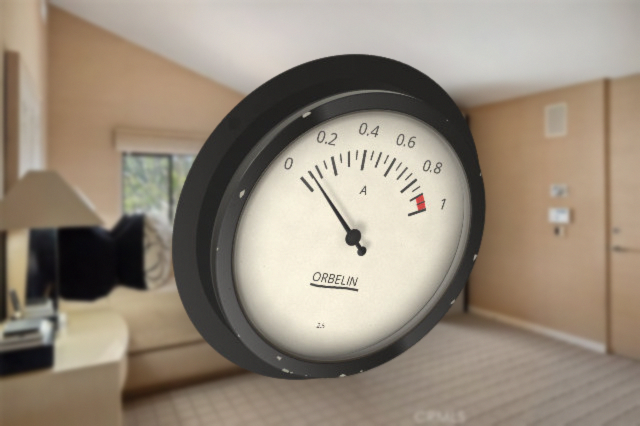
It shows 0.05 A
